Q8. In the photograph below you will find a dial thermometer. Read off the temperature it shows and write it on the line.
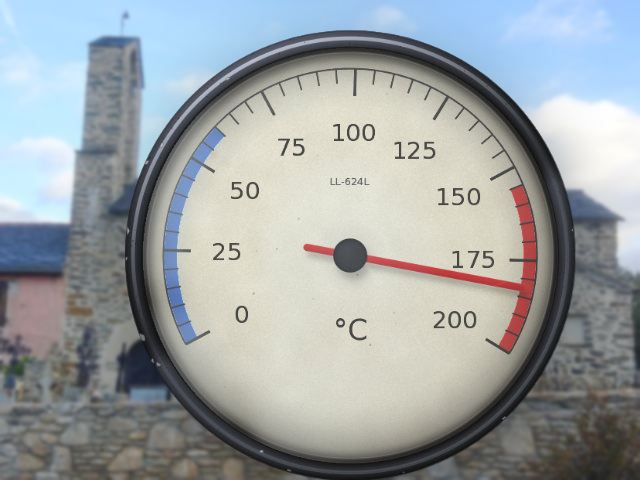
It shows 182.5 °C
